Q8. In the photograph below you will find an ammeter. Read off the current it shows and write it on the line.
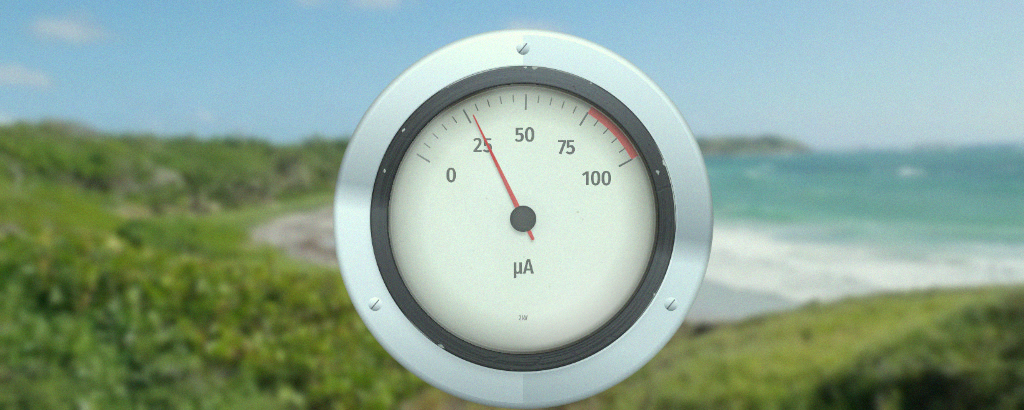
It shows 27.5 µA
